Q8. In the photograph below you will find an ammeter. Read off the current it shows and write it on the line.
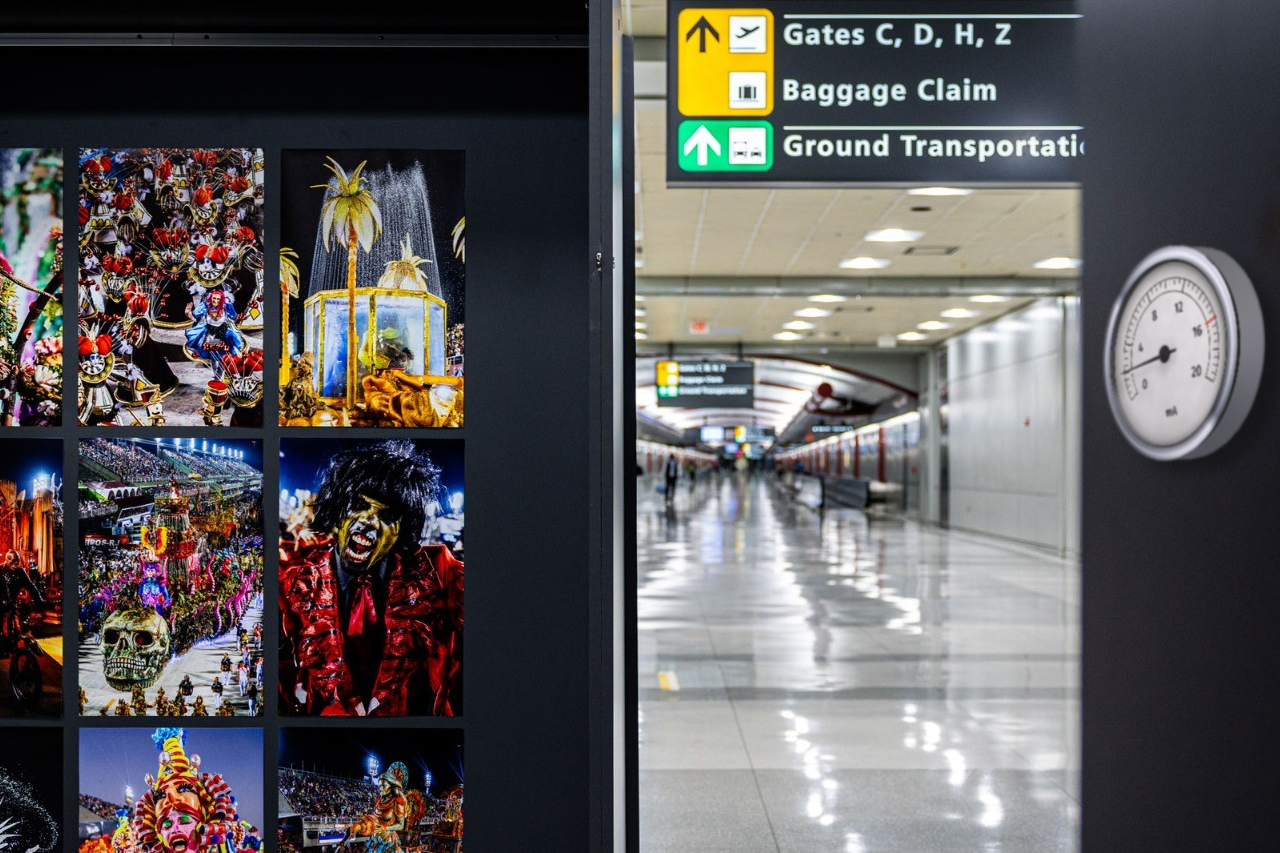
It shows 2 mA
